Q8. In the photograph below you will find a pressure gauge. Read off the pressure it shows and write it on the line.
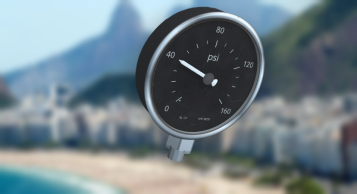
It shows 40 psi
